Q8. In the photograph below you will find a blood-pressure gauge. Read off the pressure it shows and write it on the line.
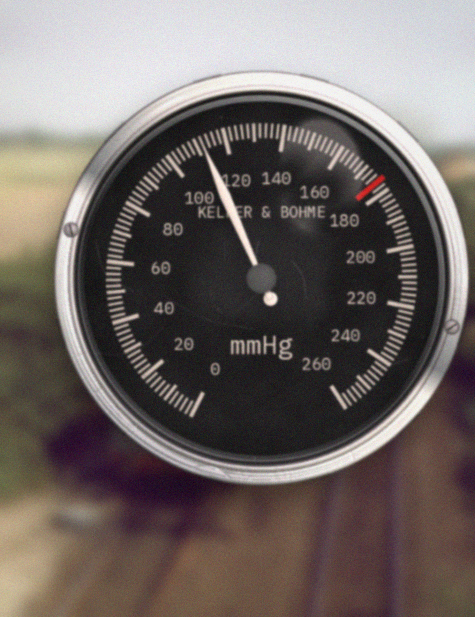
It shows 112 mmHg
